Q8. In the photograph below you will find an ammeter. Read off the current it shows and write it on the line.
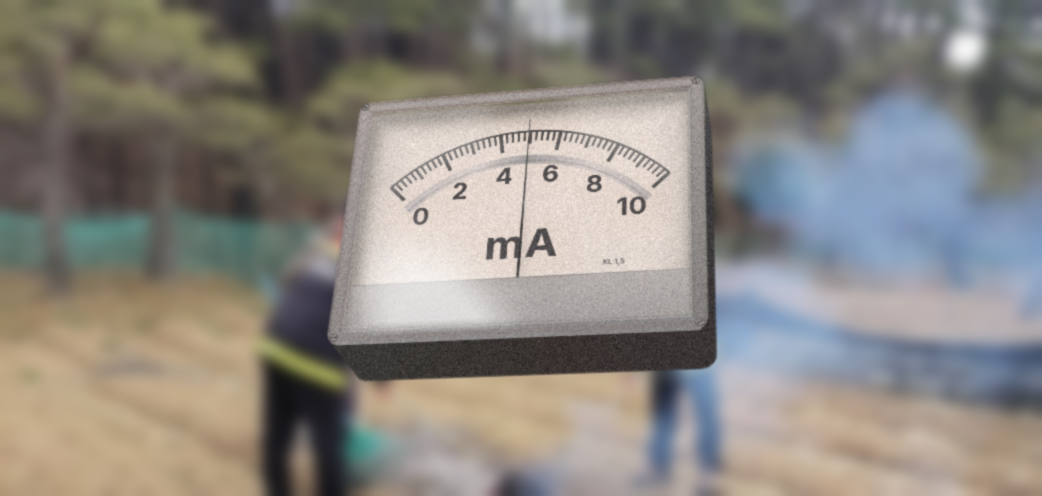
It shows 5 mA
